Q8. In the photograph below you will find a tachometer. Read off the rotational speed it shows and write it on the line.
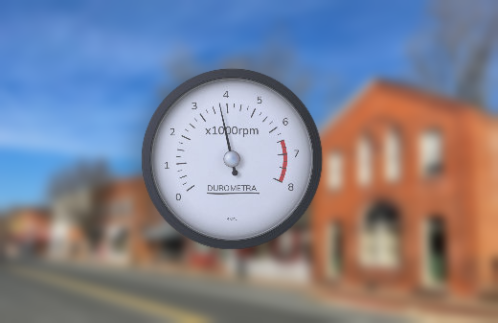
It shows 3750 rpm
